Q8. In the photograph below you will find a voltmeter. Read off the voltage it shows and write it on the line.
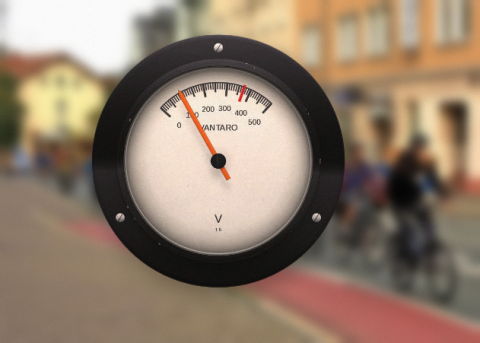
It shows 100 V
